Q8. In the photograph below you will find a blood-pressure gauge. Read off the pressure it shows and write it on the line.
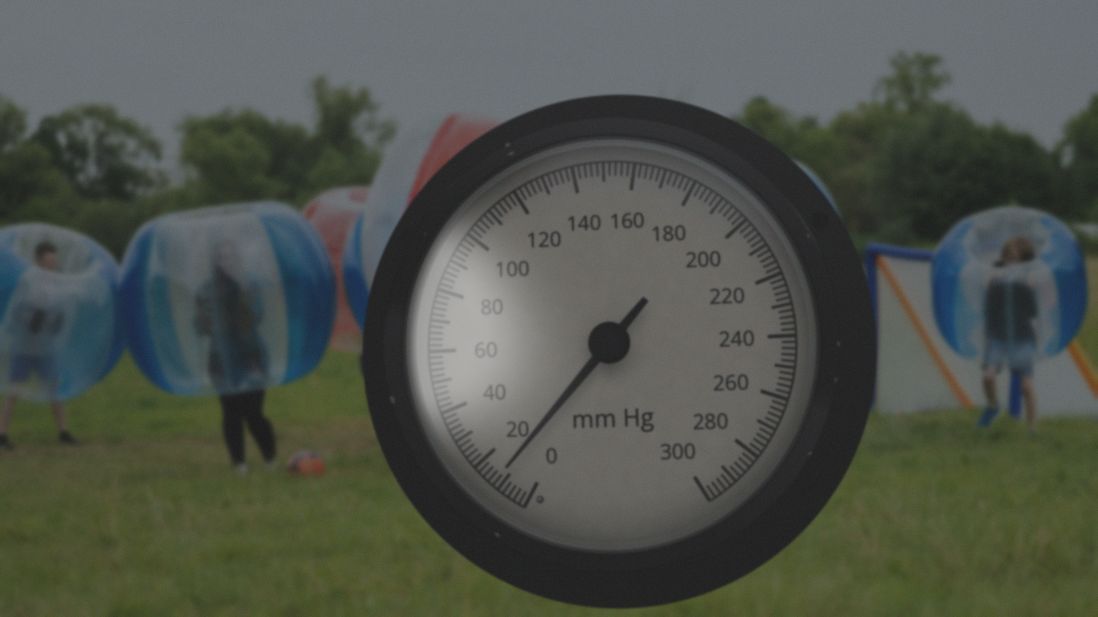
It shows 12 mmHg
